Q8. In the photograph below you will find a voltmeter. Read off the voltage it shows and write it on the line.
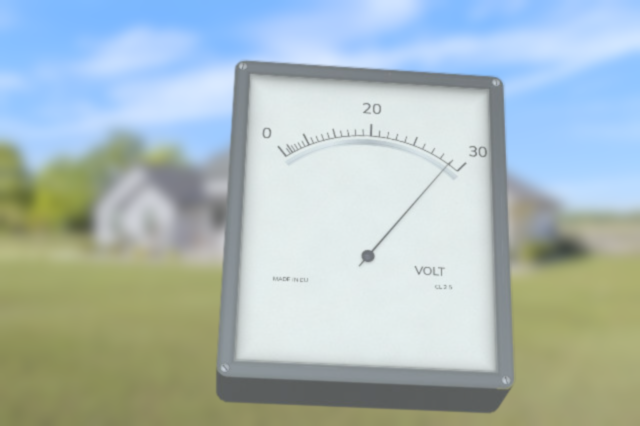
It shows 29 V
